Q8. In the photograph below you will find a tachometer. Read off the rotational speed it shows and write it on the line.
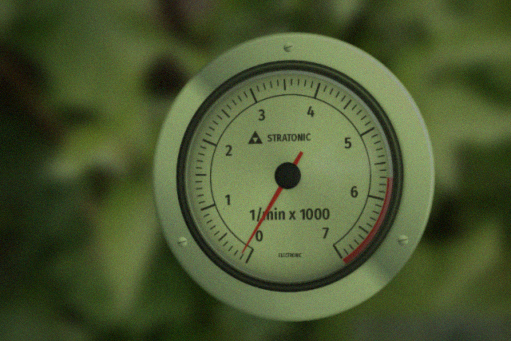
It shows 100 rpm
